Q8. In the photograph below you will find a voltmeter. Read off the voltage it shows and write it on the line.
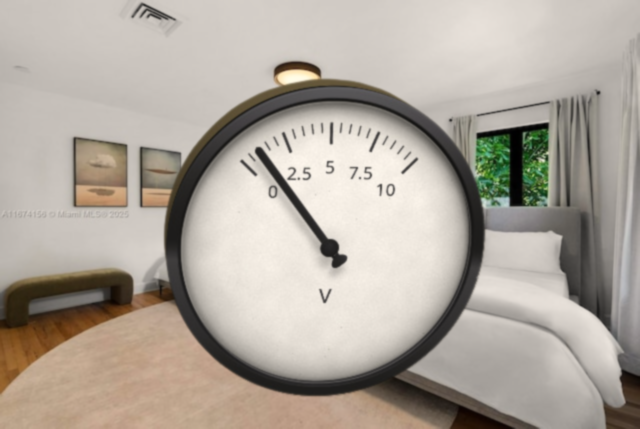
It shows 1 V
